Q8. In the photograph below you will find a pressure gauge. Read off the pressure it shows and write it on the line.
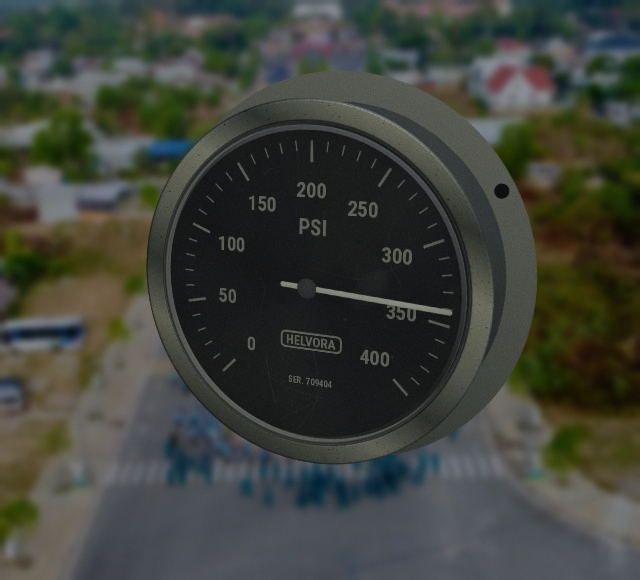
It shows 340 psi
